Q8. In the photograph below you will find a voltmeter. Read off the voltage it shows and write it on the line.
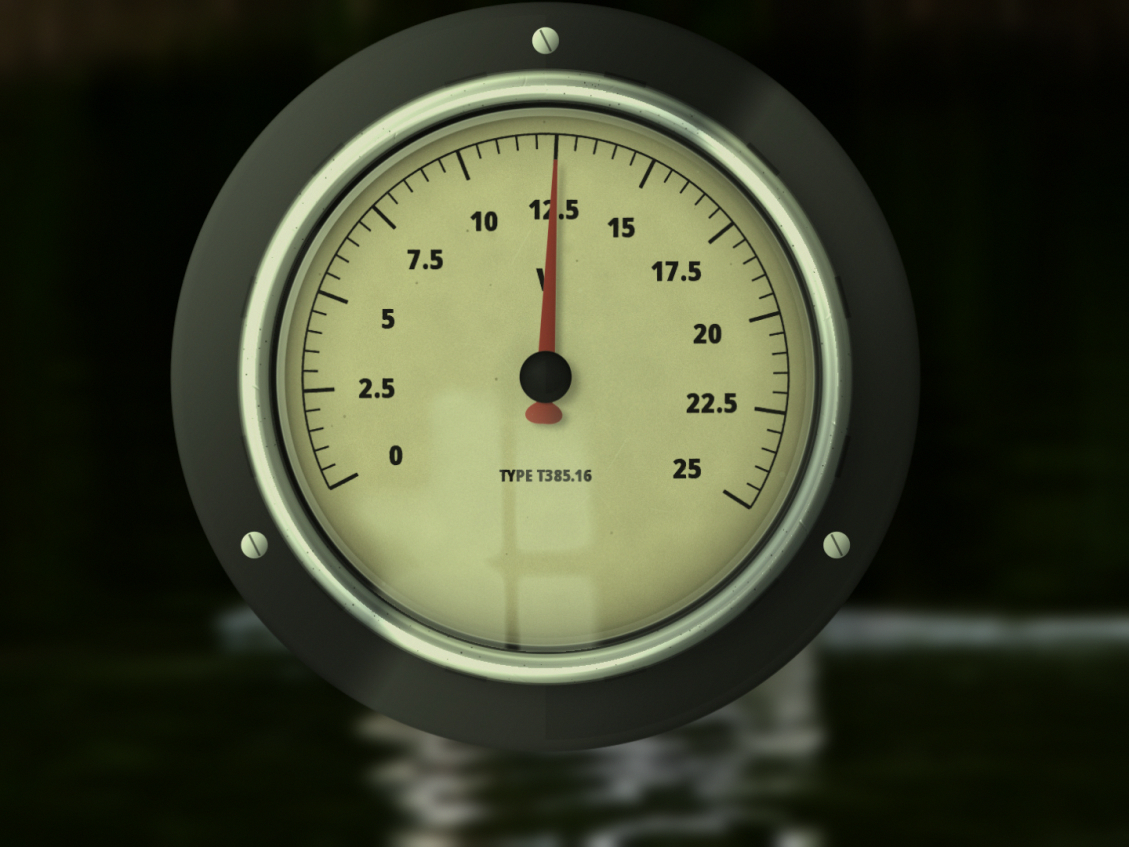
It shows 12.5 V
